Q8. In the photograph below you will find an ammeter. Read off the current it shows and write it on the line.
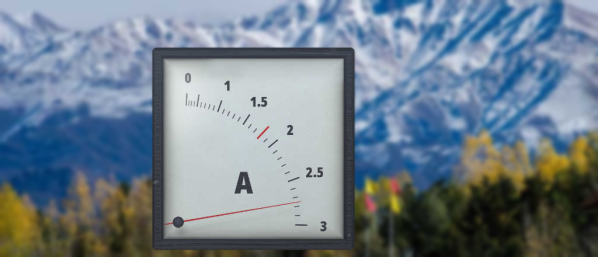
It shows 2.75 A
